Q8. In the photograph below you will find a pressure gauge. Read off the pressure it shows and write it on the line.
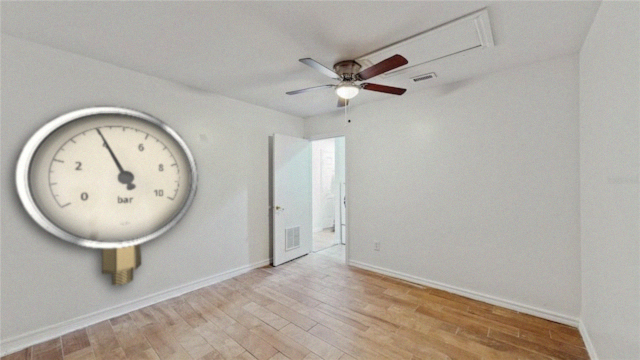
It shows 4 bar
